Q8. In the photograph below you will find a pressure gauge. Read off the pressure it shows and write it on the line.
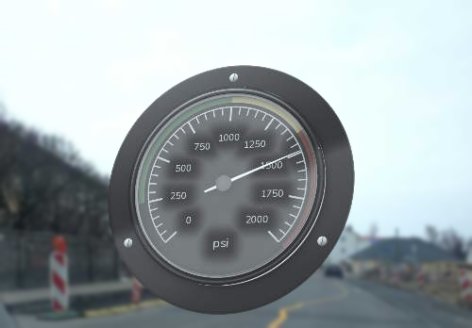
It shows 1500 psi
